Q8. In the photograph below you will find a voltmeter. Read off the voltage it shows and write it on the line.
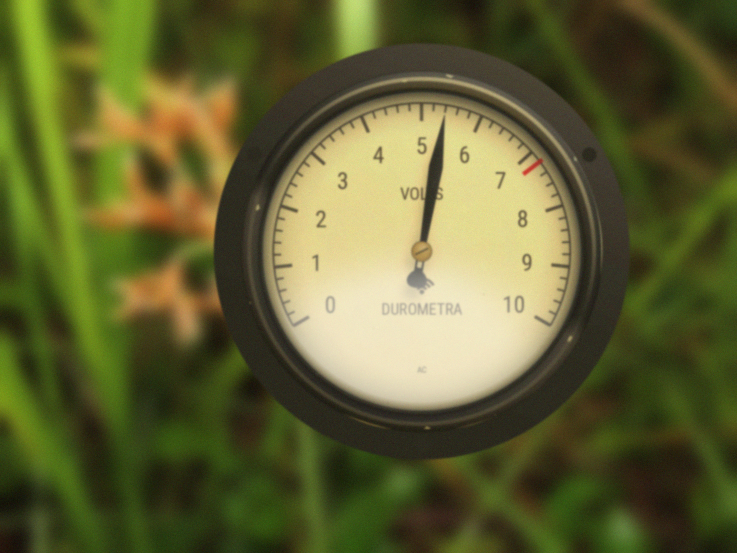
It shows 5.4 V
